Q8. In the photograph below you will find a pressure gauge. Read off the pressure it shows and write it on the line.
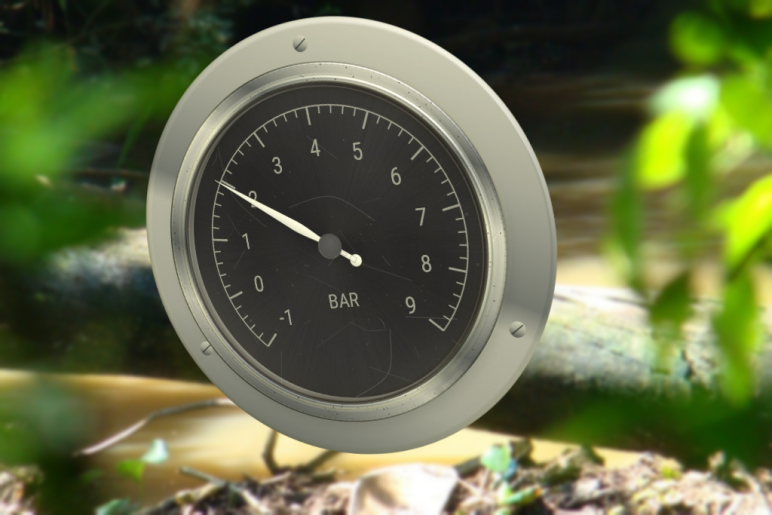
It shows 2 bar
